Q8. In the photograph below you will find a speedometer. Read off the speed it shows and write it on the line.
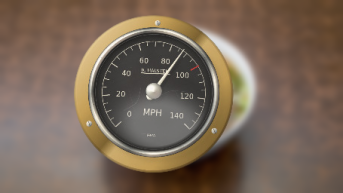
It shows 87.5 mph
